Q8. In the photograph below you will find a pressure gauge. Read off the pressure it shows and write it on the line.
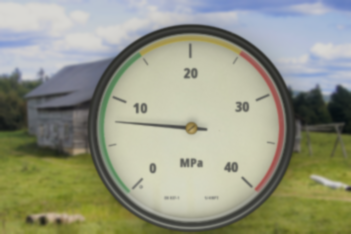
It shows 7.5 MPa
